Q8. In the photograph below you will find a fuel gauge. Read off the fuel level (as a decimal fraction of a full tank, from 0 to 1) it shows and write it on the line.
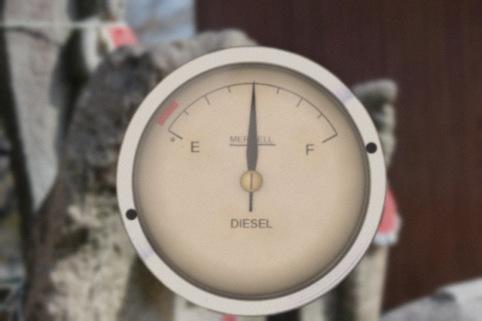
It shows 0.5
